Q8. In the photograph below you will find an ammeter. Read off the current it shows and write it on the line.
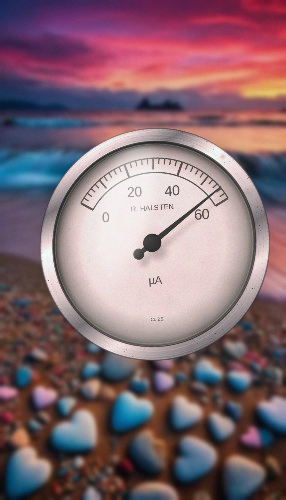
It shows 56 µA
